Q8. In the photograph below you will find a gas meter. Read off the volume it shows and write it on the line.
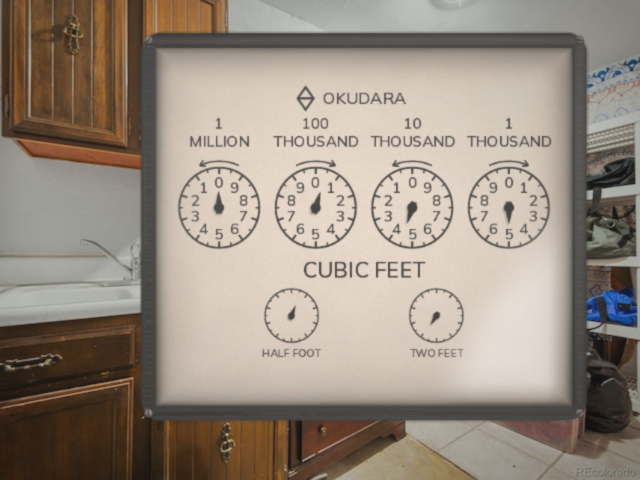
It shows 4500 ft³
